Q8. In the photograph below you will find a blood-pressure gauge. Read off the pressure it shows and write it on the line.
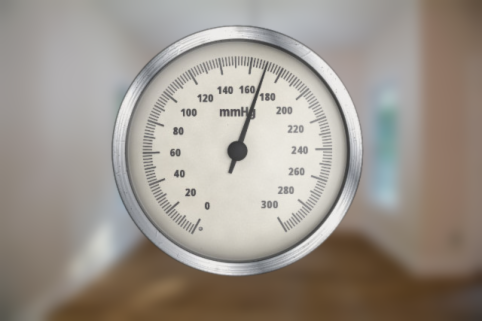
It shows 170 mmHg
